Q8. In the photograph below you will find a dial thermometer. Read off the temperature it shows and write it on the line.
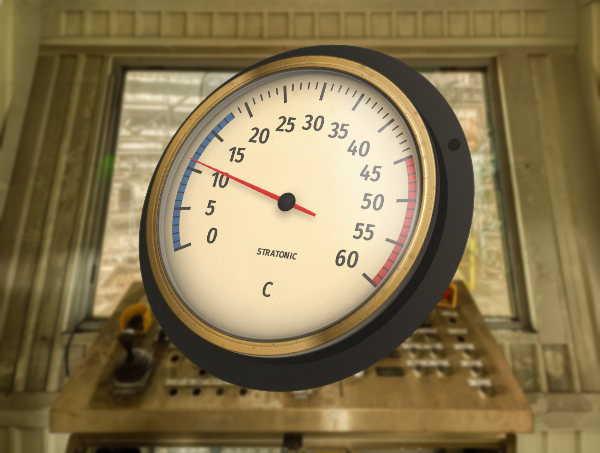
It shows 11 °C
